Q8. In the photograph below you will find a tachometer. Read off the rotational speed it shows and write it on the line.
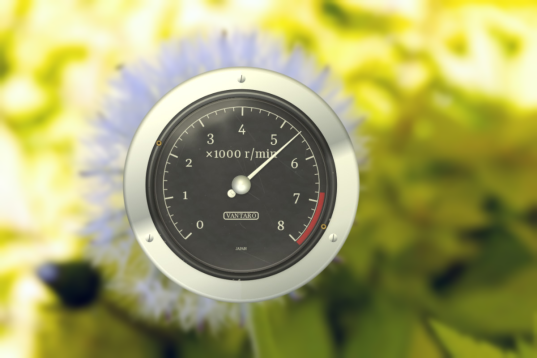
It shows 5400 rpm
